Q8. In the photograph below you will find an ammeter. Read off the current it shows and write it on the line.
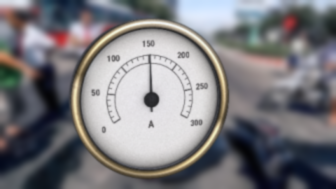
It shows 150 A
